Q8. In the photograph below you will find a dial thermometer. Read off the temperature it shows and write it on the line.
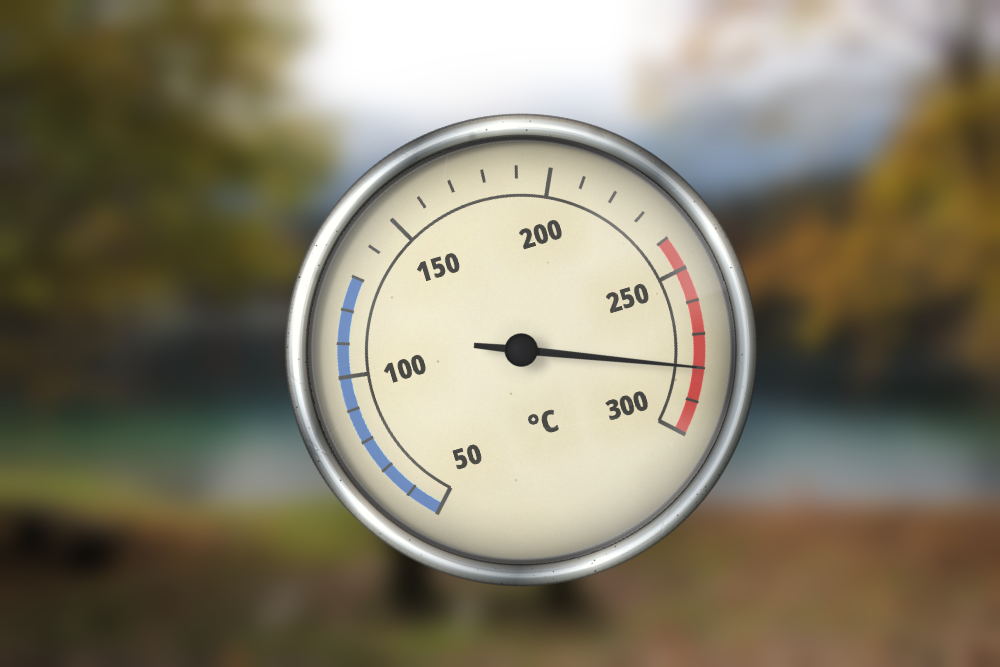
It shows 280 °C
